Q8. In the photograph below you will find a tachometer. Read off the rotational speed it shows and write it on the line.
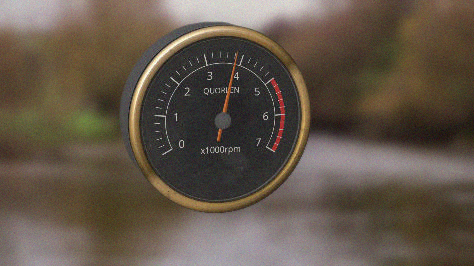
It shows 3800 rpm
